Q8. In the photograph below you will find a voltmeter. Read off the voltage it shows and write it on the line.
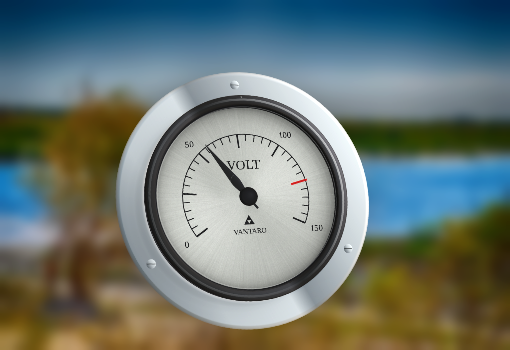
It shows 55 V
